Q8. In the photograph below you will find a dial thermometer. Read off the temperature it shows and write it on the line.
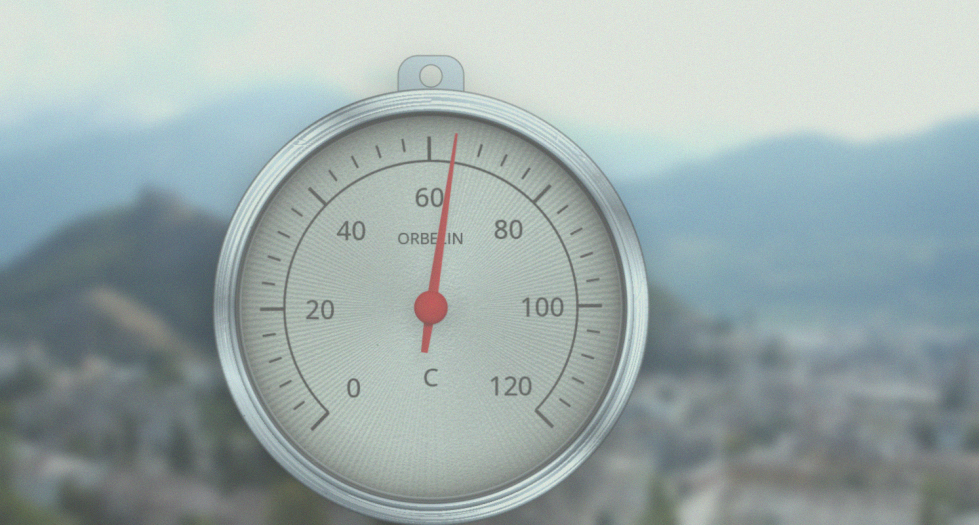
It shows 64 °C
